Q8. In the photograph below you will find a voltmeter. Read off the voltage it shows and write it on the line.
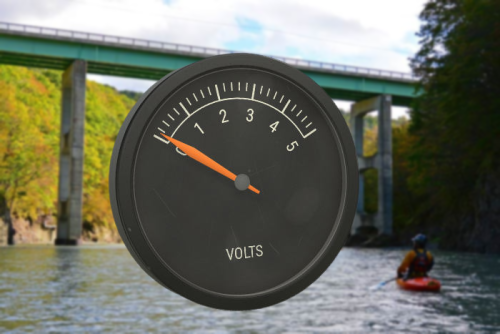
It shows 0.1 V
